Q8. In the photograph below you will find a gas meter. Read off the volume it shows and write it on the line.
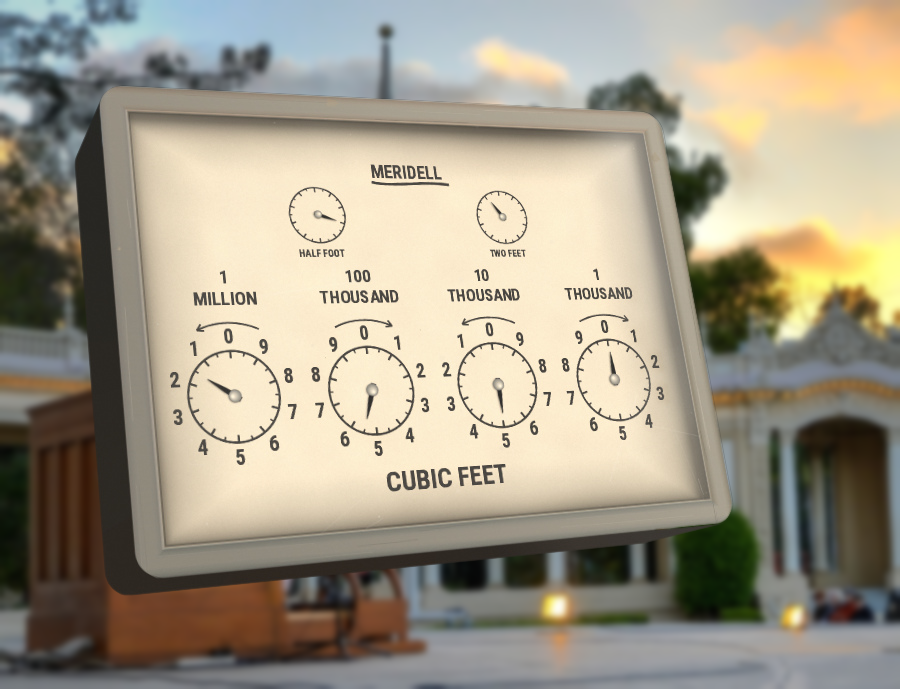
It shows 155000 ft³
